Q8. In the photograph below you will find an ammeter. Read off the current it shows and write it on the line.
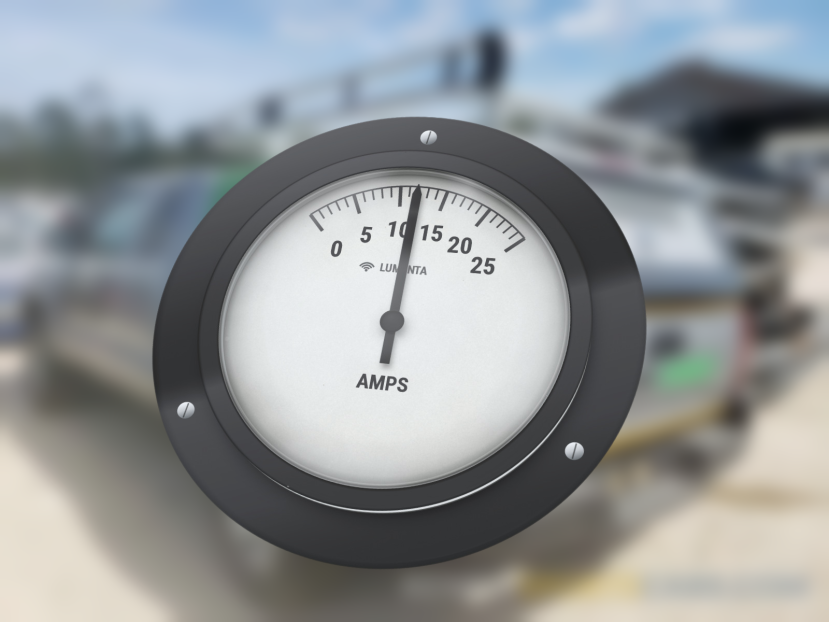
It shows 12 A
